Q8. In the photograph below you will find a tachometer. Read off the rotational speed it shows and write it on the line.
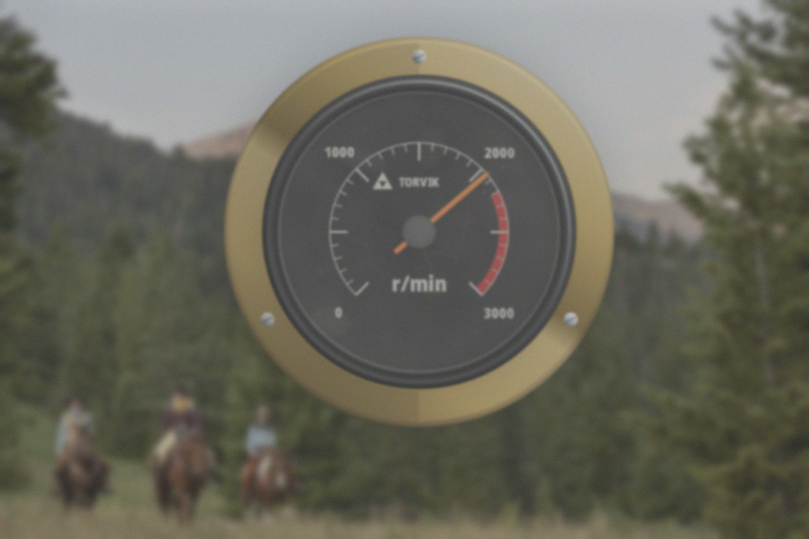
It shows 2050 rpm
